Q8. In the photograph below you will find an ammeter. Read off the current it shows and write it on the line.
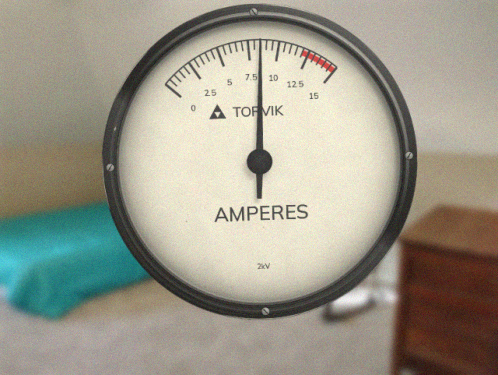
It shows 8.5 A
